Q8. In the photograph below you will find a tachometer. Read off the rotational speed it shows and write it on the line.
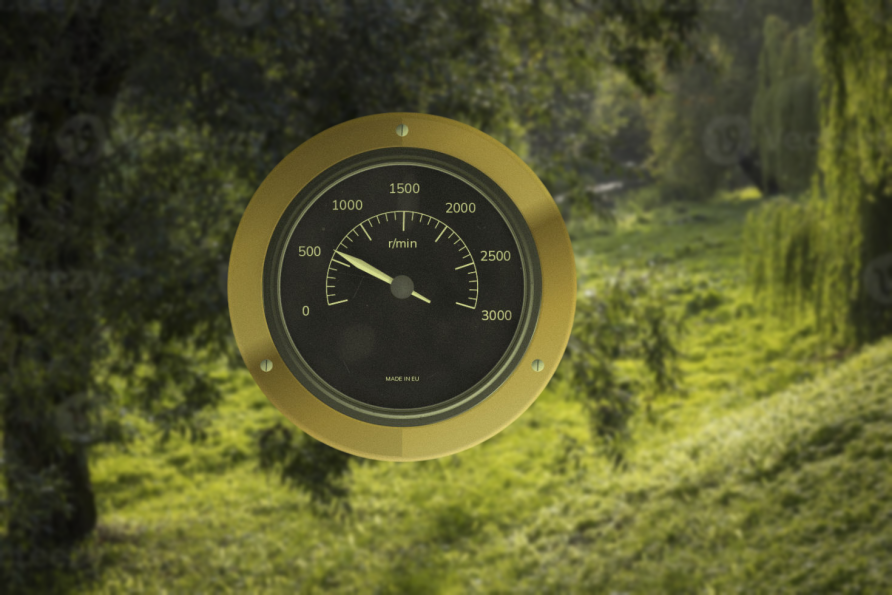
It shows 600 rpm
